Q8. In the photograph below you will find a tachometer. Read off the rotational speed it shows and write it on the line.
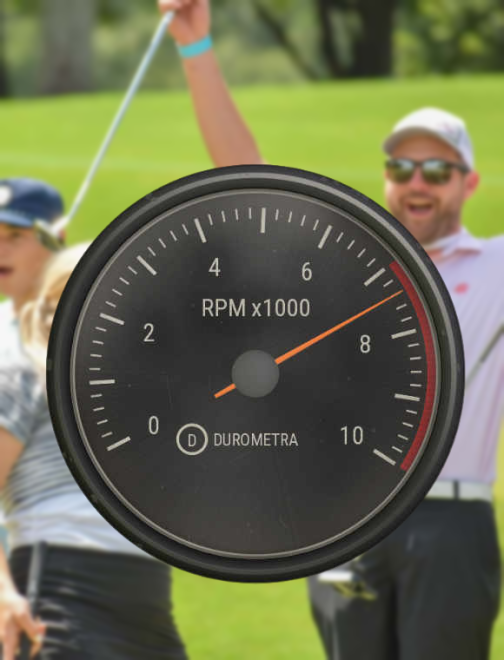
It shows 7400 rpm
